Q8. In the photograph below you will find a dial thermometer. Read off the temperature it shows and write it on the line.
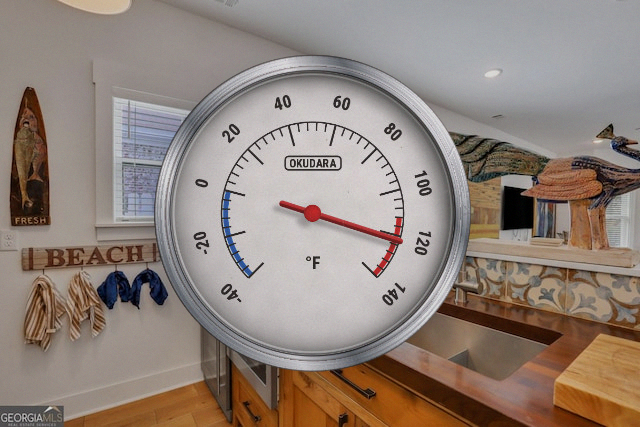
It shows 122 °F
